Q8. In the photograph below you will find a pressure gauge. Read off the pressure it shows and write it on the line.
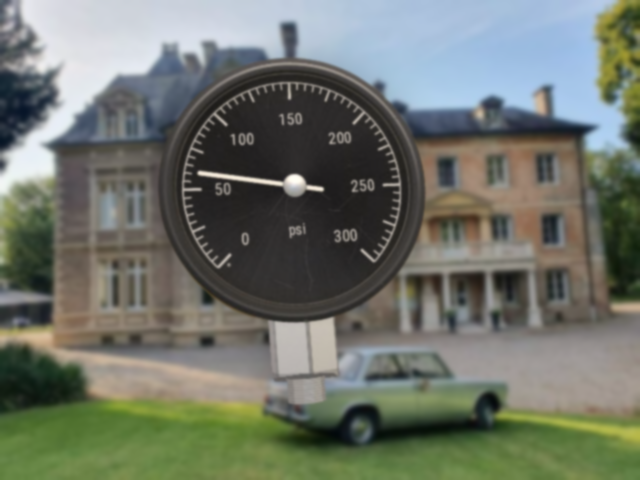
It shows 60 psi
